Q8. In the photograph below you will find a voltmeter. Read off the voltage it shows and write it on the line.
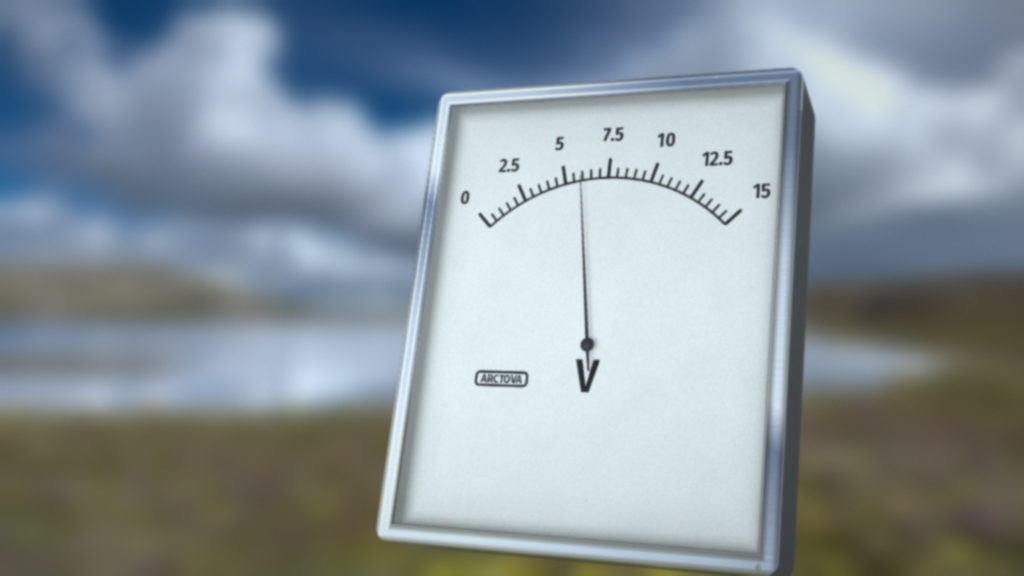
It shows 6 V
